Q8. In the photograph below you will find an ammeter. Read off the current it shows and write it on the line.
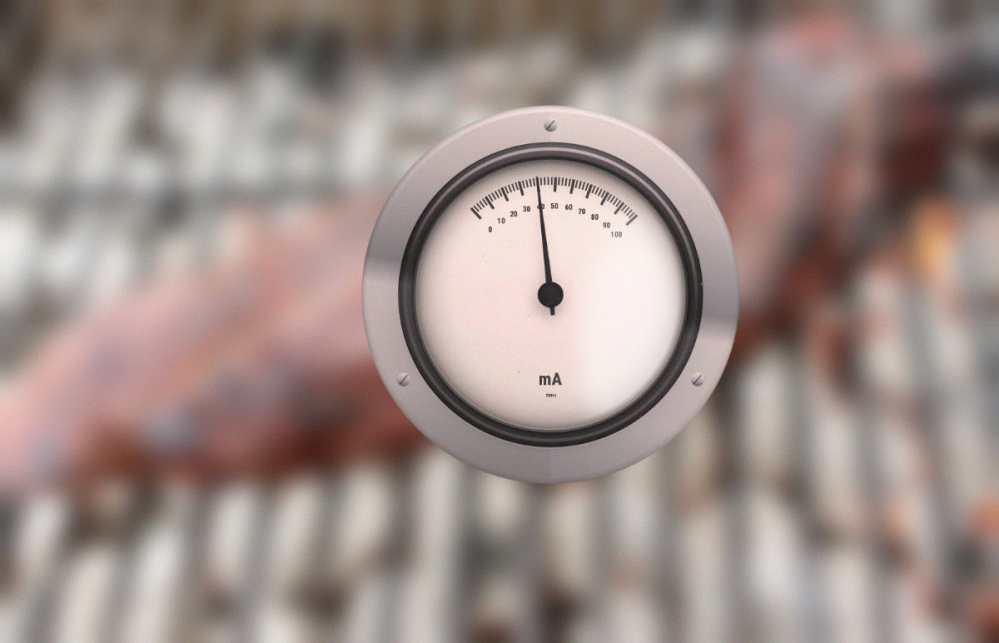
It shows 40 mA
